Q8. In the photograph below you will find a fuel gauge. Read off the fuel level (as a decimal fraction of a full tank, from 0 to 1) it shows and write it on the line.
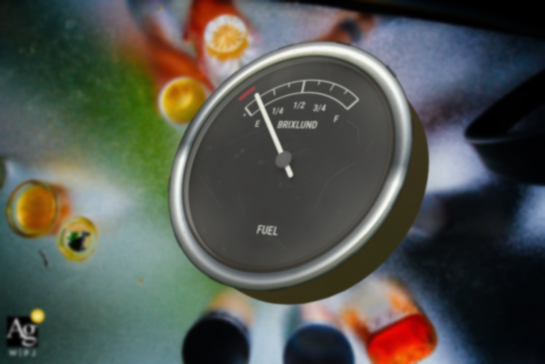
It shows 0.125
